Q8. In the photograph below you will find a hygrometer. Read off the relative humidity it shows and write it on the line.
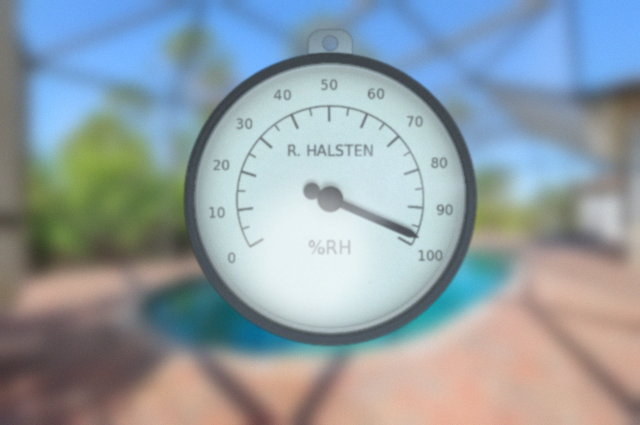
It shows 97.5 %
